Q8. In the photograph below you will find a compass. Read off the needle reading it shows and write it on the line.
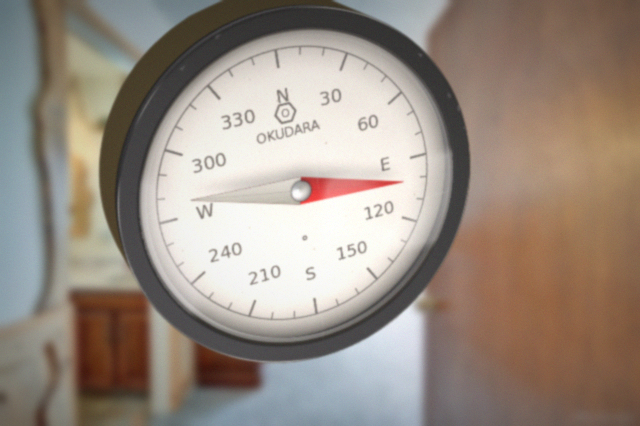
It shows 100 °
